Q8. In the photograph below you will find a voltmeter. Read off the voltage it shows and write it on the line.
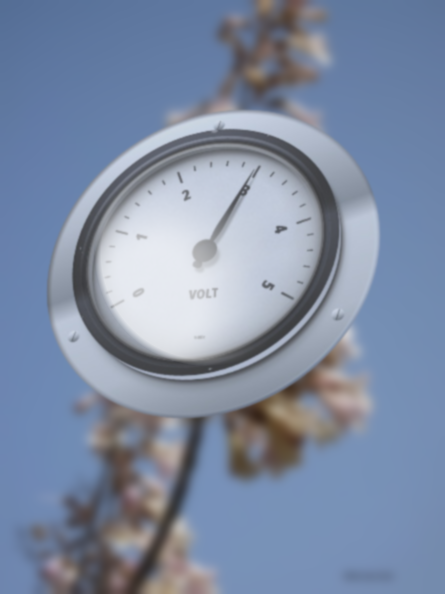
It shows 3 V
